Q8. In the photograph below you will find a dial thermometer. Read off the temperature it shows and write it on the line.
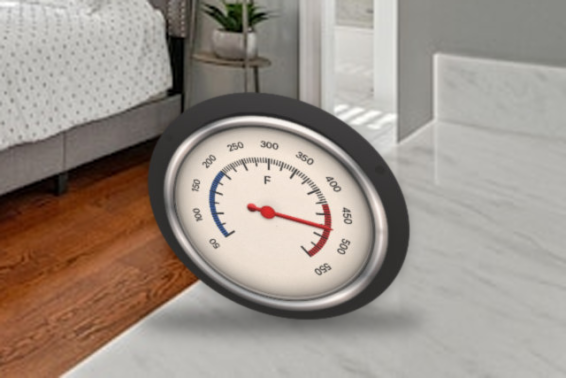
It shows 475 °F
